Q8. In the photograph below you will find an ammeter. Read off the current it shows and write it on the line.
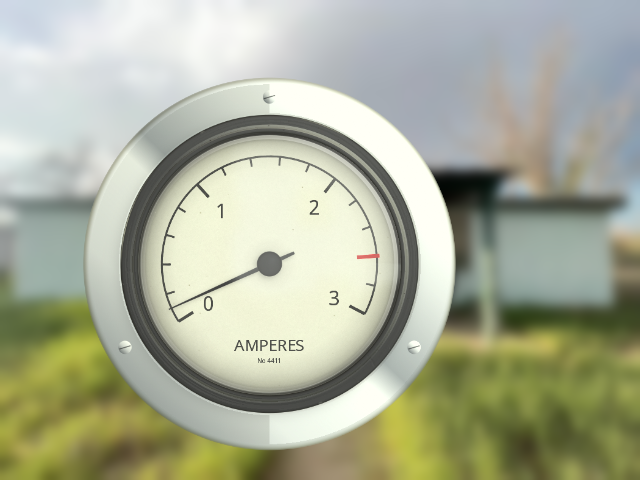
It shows 0.1 A
